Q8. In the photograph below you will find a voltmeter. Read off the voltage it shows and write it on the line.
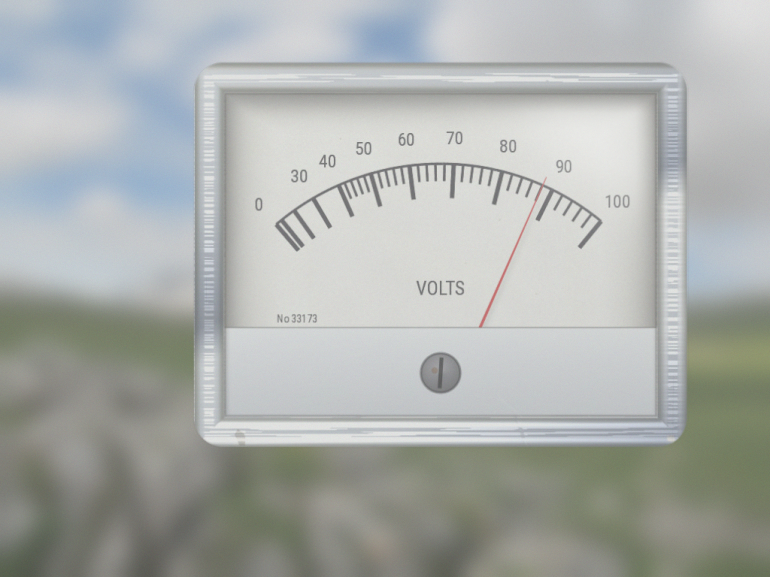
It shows 88 V
